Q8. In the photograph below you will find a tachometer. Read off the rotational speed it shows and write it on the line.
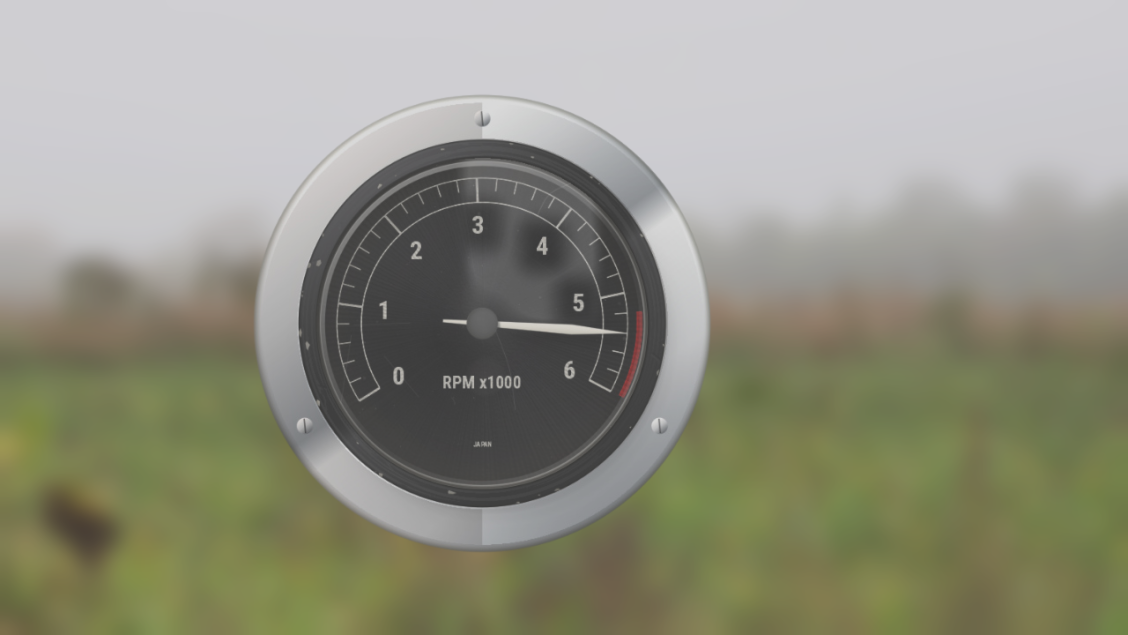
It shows 5400 rpm
